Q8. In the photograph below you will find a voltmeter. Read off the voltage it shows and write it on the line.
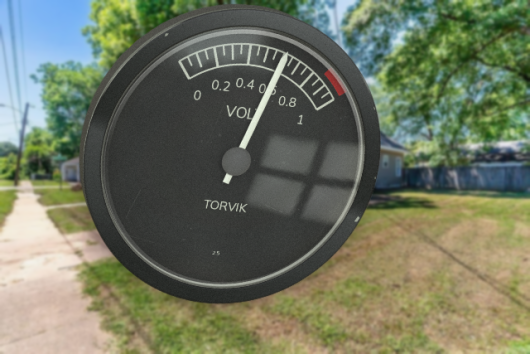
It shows 0.6 V
